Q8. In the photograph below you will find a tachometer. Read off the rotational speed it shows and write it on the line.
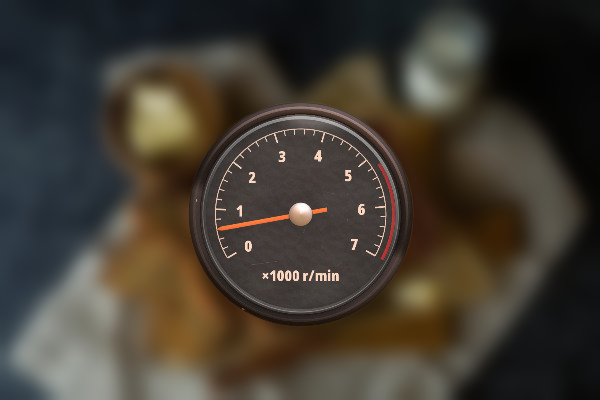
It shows 600 rpm
